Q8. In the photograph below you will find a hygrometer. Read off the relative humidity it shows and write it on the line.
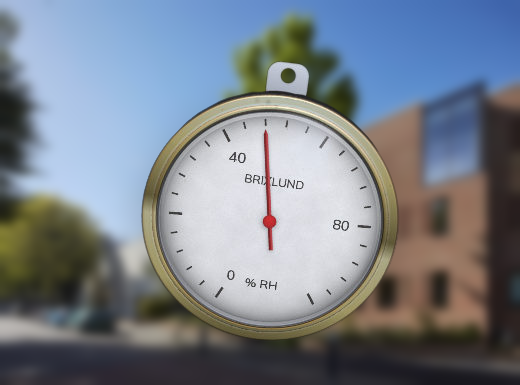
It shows 48 %
